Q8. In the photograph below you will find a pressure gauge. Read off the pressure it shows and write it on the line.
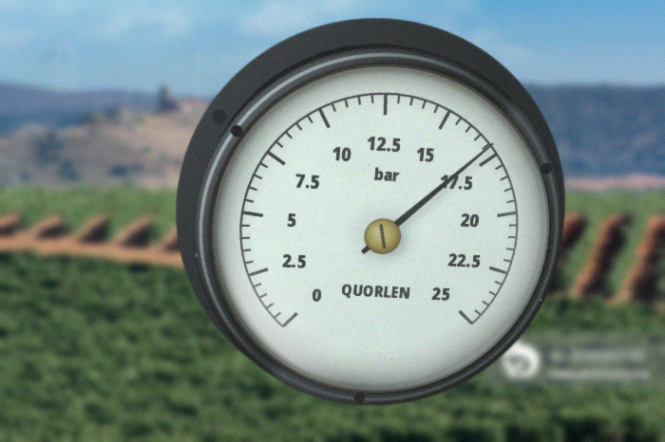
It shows 17 bar
